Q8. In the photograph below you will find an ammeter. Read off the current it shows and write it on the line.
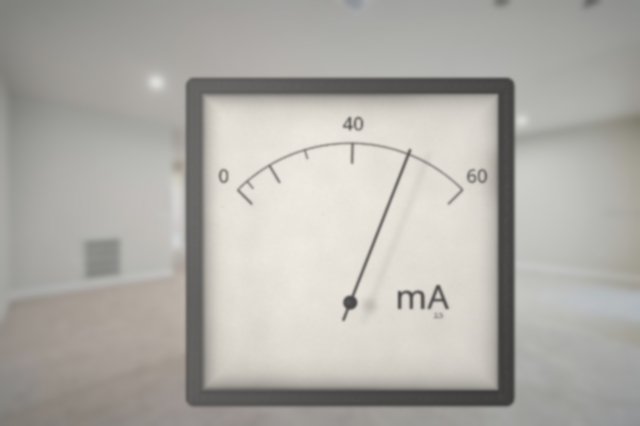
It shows 50 mA
